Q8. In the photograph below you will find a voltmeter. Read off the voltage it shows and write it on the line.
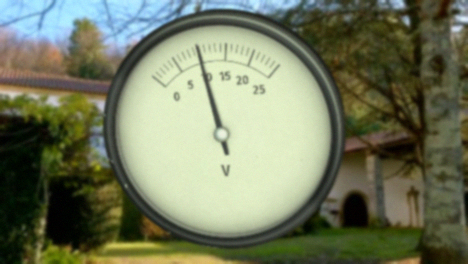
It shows 10 V
